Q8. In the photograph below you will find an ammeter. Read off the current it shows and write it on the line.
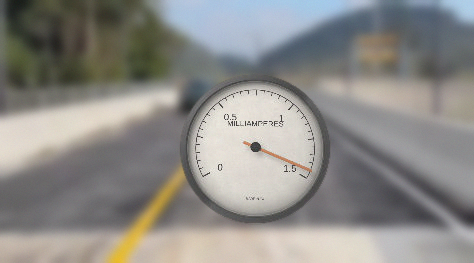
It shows 1.45 mA
